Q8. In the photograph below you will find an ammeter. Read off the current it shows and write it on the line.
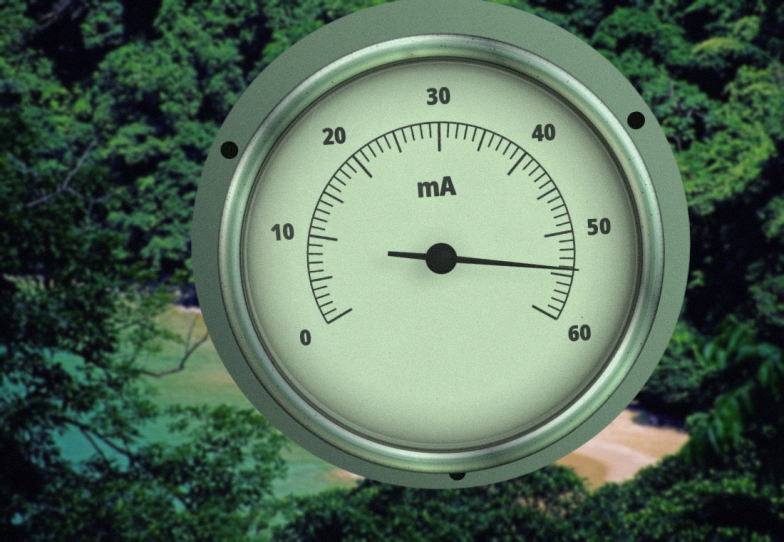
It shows 54 mA
